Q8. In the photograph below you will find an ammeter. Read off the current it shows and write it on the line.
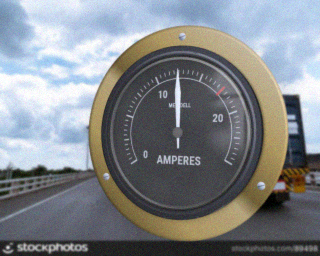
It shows 12.5 A
